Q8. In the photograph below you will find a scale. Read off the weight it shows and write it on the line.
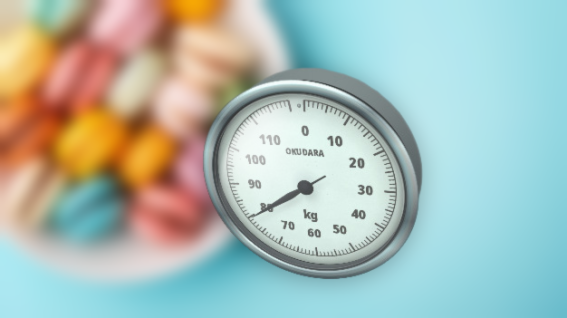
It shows 80 kg
